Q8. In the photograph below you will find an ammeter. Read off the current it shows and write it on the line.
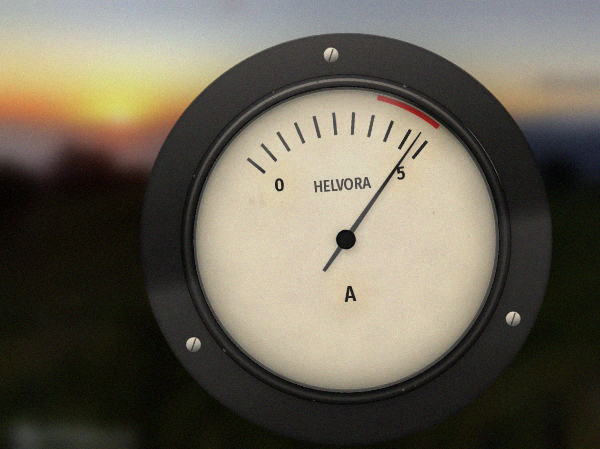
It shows 4.75 A
